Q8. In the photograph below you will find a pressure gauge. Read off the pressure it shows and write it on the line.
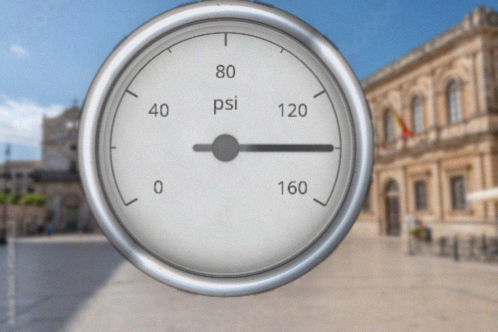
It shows 140 psi
